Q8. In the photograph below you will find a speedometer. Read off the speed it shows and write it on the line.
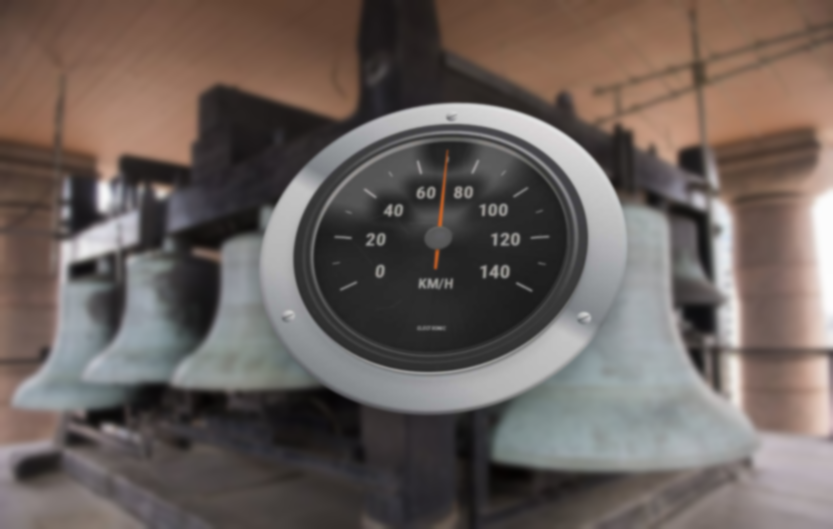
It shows 70 km/h
